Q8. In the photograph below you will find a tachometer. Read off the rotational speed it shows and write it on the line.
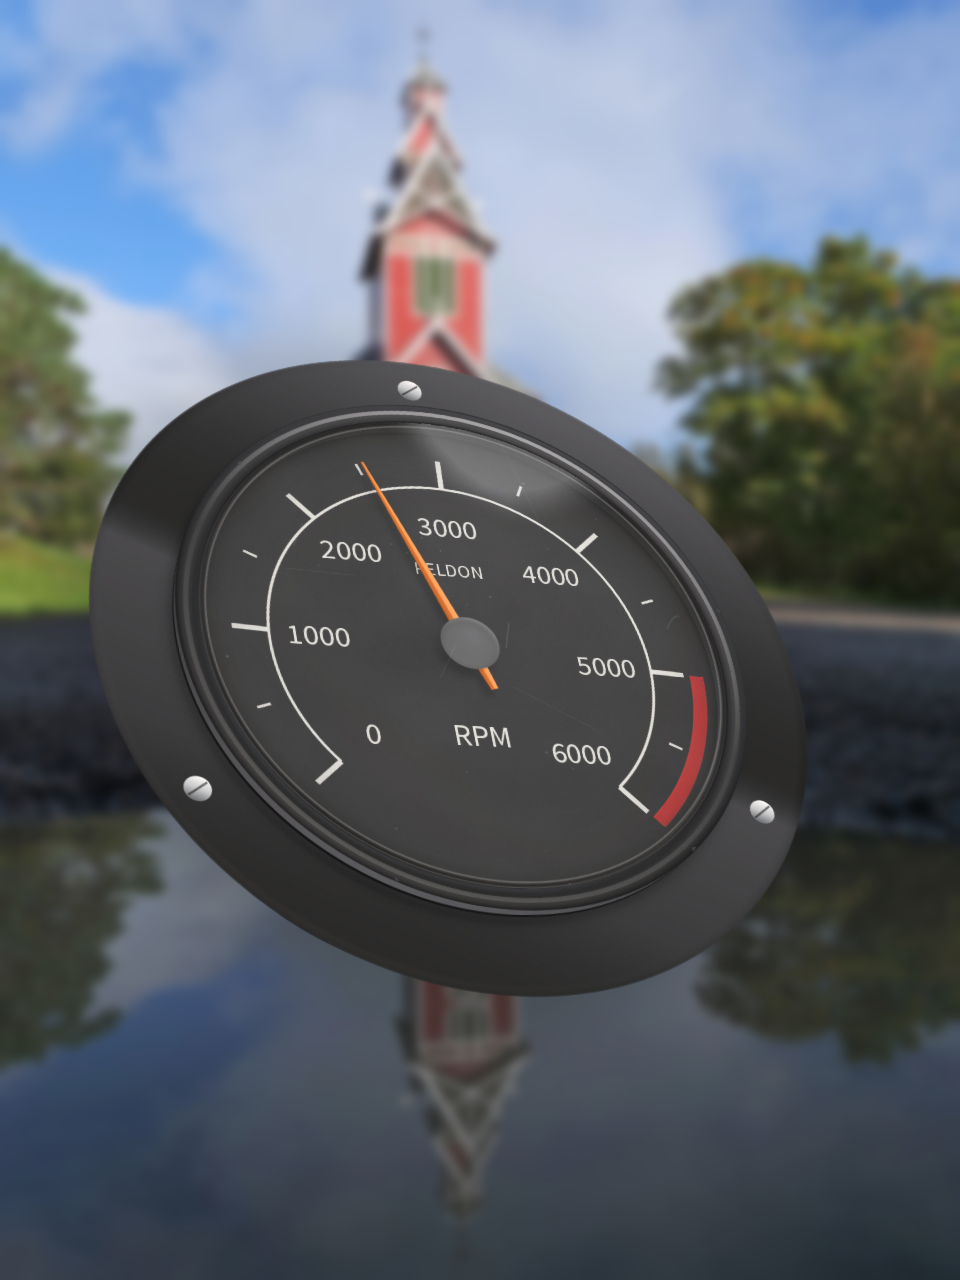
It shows 2500 rpm
